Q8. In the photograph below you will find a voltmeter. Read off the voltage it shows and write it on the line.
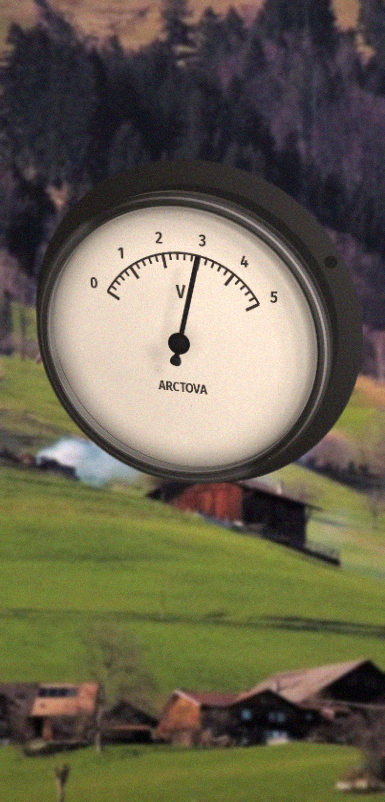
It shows 3 V
